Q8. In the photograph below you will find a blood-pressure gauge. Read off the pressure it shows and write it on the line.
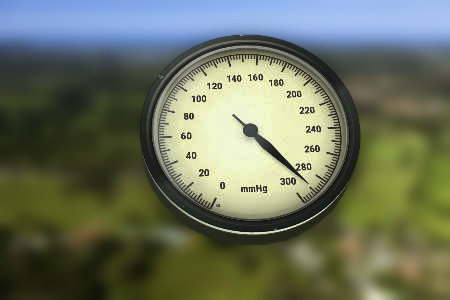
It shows 290 mmHg
